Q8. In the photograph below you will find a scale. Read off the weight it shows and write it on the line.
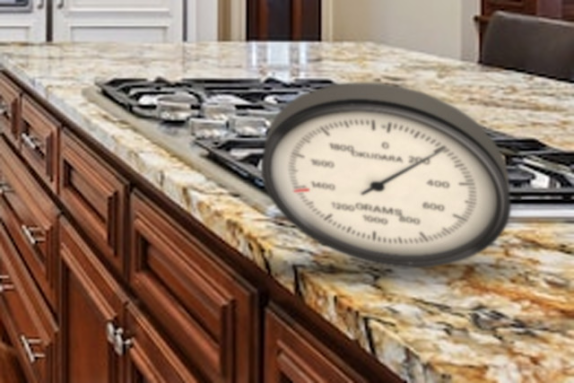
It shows 200 g
